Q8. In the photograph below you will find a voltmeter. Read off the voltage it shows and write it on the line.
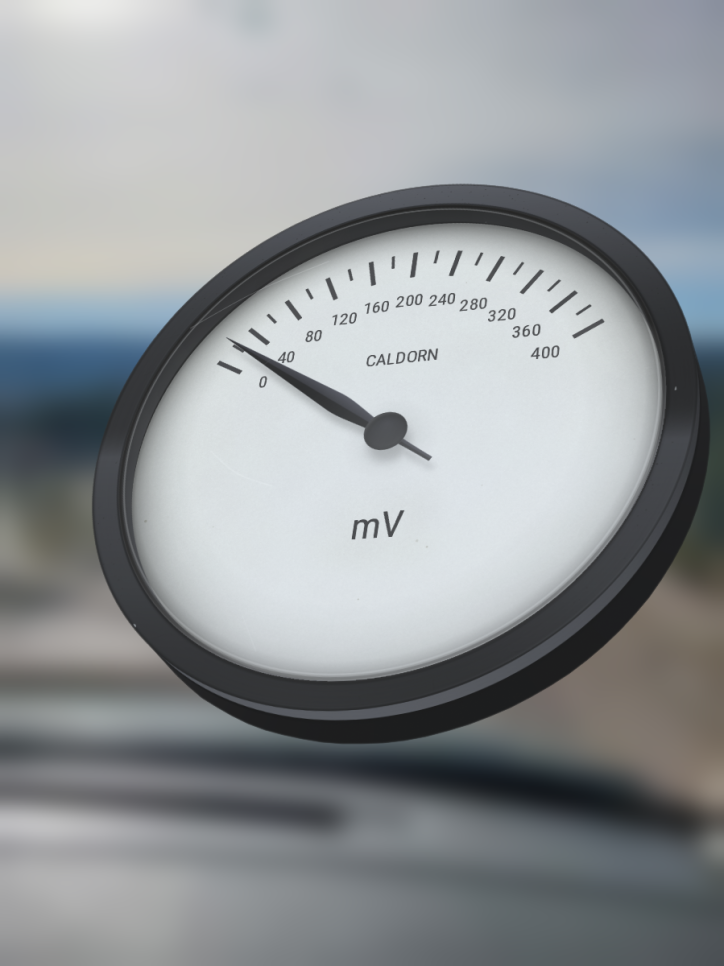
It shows 20 mV
